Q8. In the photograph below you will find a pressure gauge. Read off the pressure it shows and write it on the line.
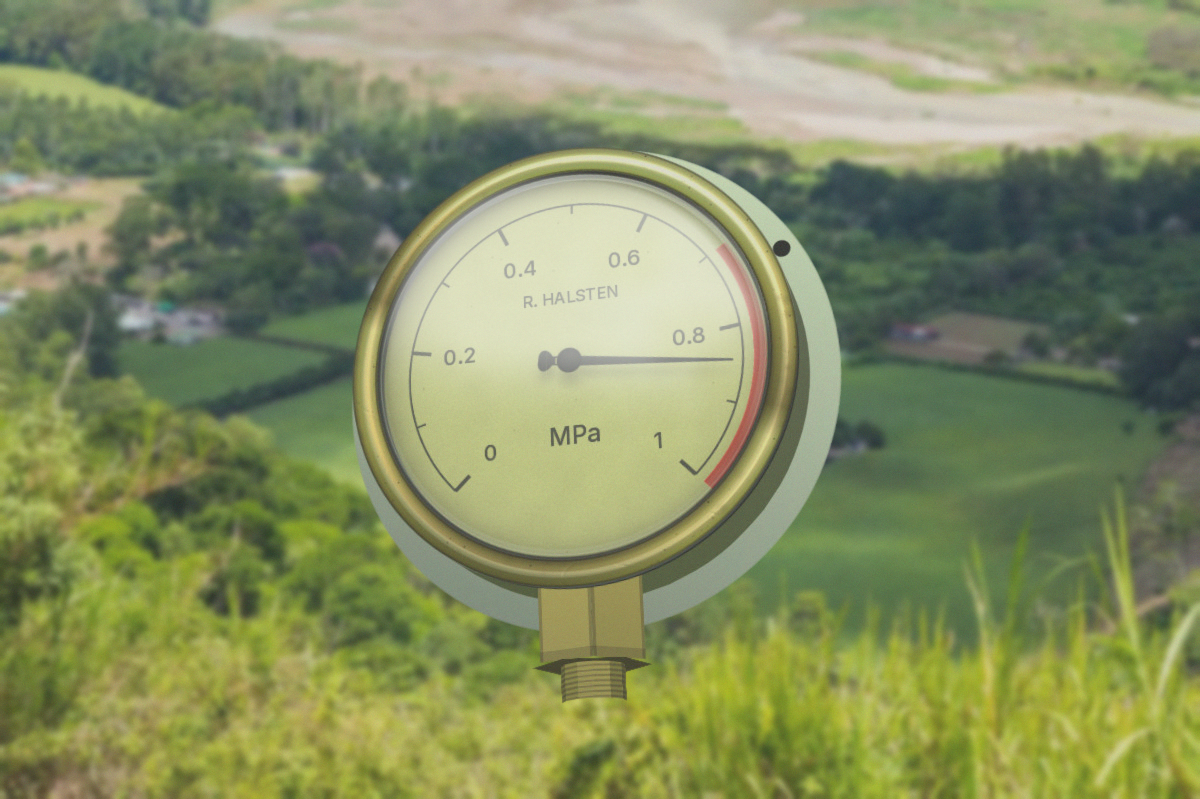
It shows 0.85 MPa
